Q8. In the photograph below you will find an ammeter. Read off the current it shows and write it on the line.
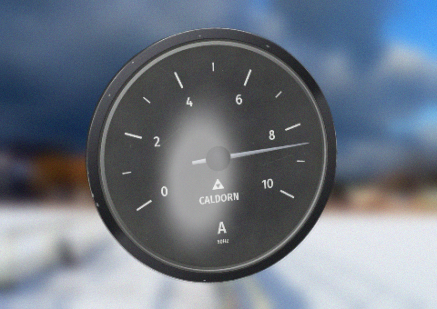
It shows 8.5 A
